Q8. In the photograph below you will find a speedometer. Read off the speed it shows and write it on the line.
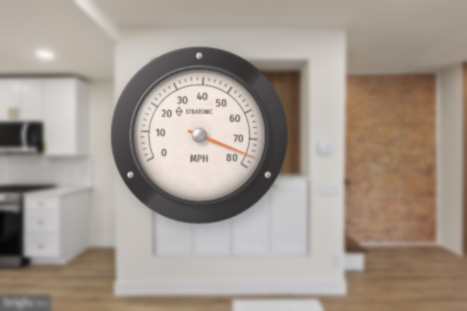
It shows 76 mph
